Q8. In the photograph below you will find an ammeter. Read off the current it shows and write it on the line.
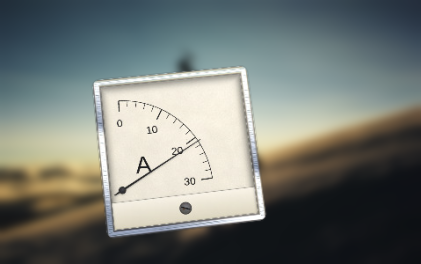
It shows 21 A
